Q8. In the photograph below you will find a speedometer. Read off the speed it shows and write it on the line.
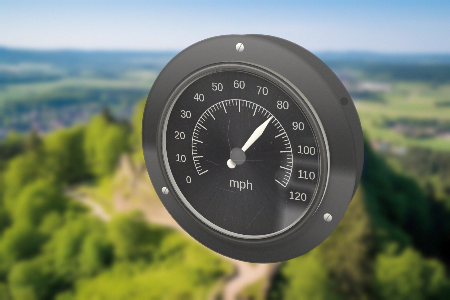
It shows 80 mph
